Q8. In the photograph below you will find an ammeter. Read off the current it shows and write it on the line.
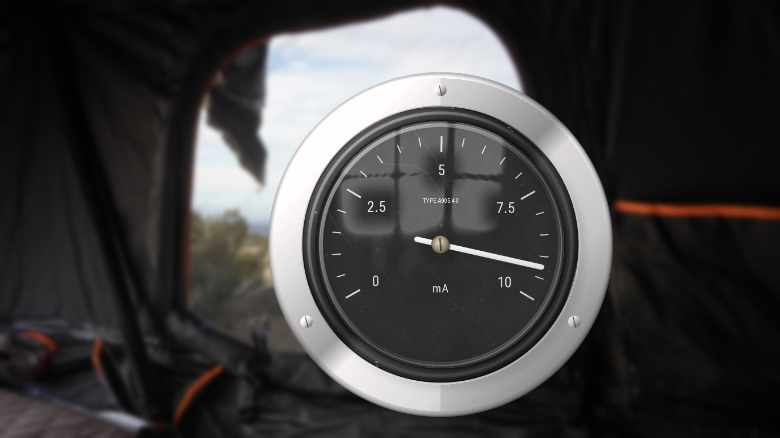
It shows 9.25 mA
